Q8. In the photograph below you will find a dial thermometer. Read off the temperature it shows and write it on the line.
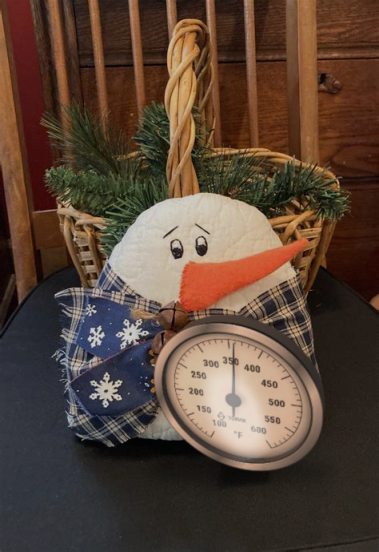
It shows 360 °F
